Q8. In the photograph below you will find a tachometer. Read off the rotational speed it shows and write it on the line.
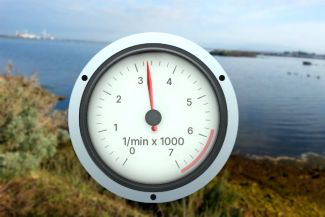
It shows 3300 rpm
